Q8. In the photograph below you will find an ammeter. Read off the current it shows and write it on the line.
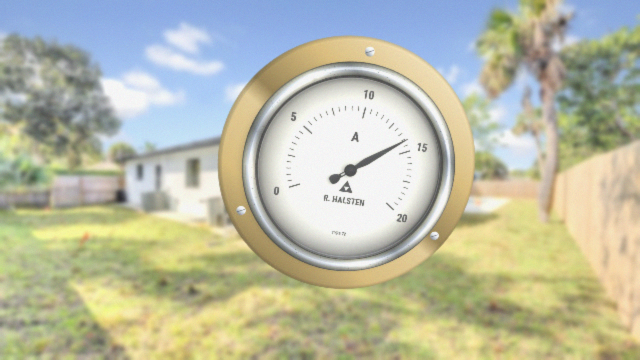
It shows 14 A
